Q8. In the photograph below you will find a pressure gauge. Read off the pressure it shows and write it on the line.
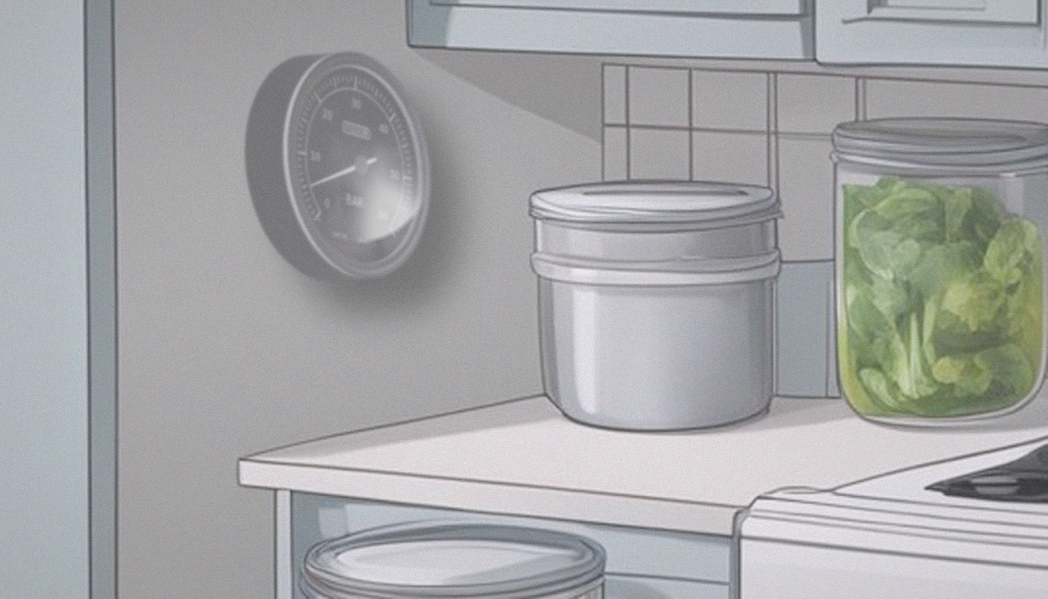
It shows 5 bar
